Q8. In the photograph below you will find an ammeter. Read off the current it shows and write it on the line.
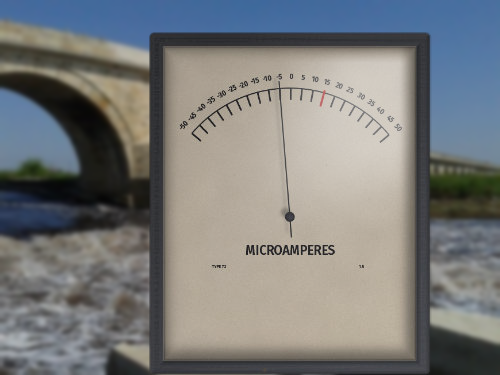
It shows -5 µA
